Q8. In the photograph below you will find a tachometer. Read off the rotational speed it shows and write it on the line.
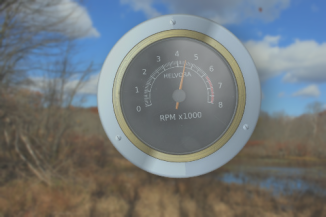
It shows 4500 rpm
